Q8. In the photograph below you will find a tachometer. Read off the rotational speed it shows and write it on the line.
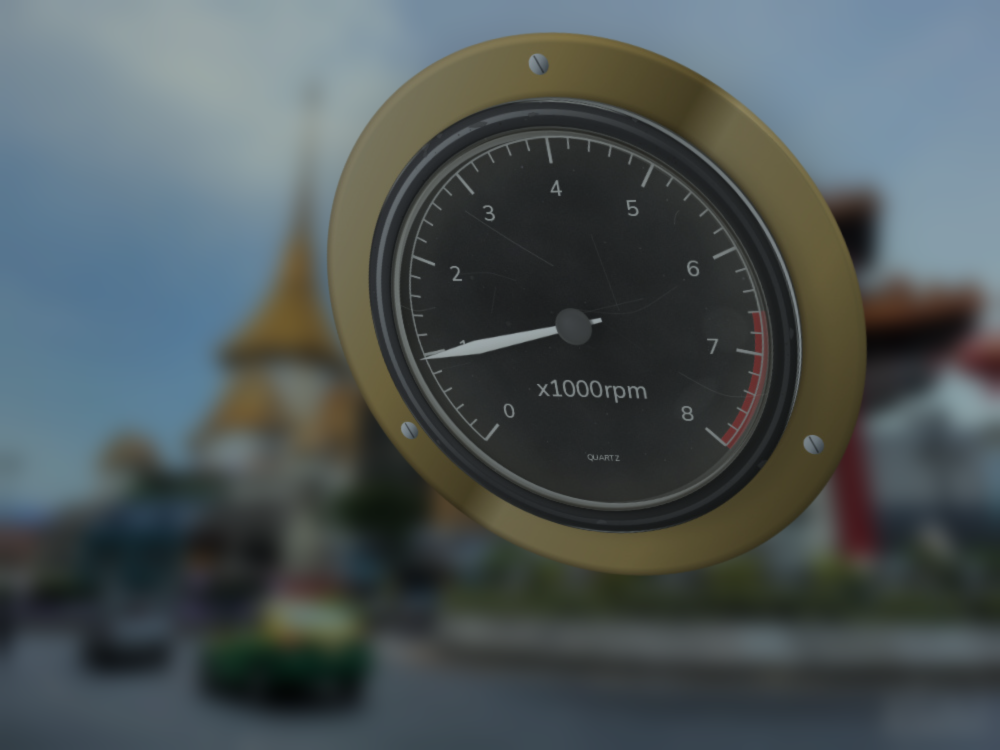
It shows 1000 rpm
